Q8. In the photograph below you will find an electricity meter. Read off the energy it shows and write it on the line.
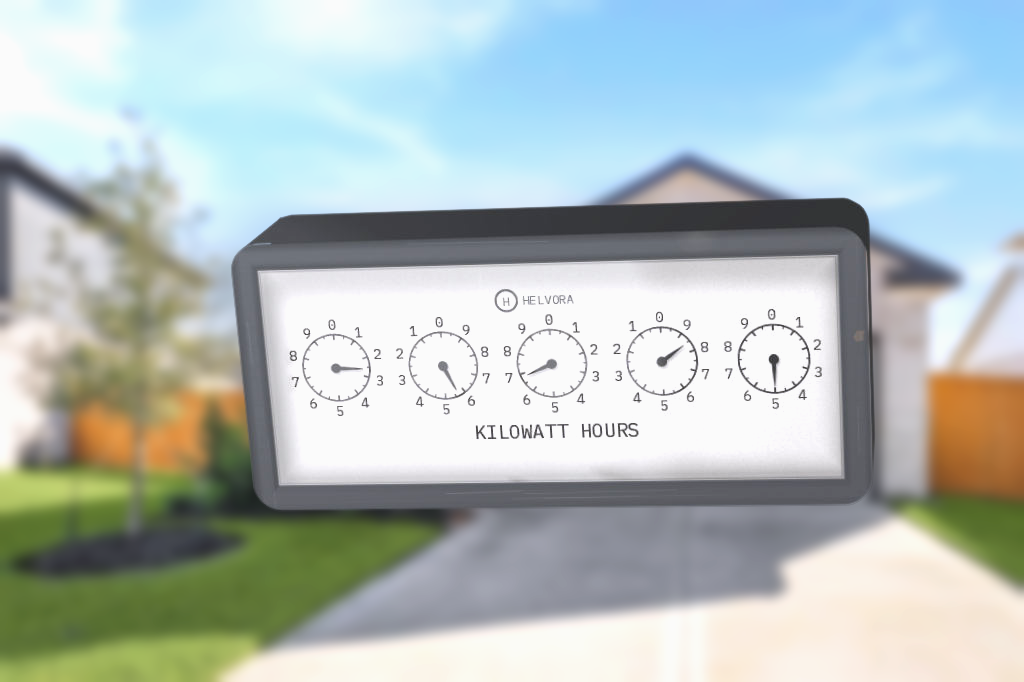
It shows 25685 kWh
